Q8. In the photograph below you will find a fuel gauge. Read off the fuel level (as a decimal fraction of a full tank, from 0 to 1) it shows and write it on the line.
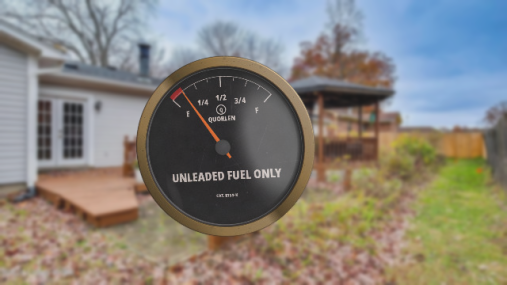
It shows 0.125
